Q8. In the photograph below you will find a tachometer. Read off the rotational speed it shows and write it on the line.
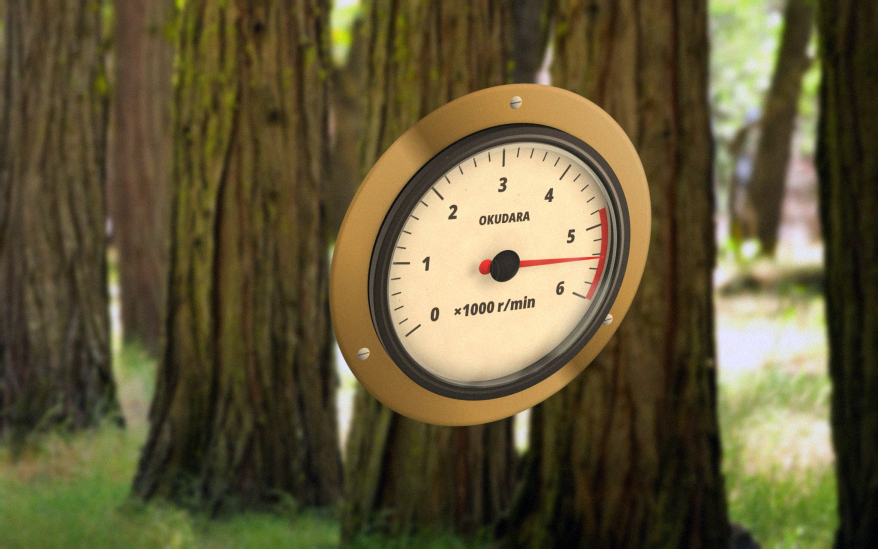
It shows 5400 rpm
